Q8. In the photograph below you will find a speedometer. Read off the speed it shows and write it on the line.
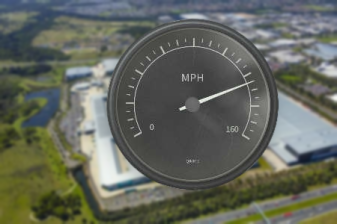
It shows 125 mph
